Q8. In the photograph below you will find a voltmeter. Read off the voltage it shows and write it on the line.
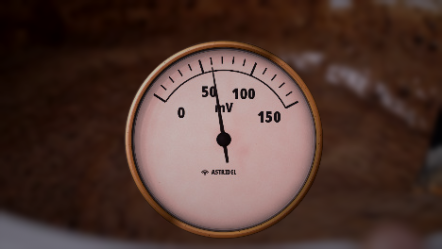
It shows 60 mV
